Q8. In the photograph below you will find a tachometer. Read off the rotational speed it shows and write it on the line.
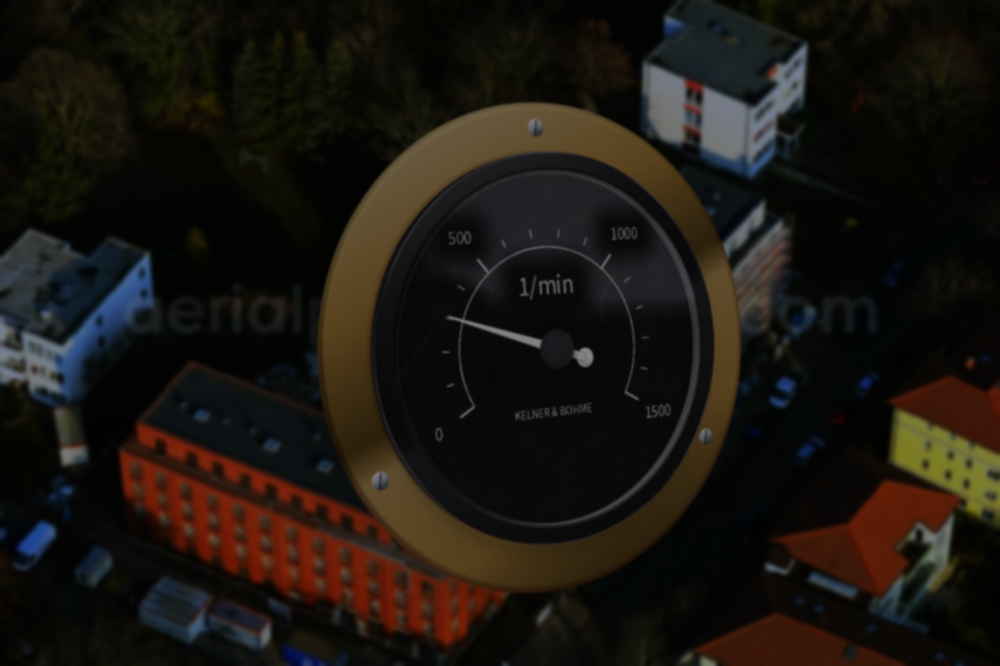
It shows 300 rpm
